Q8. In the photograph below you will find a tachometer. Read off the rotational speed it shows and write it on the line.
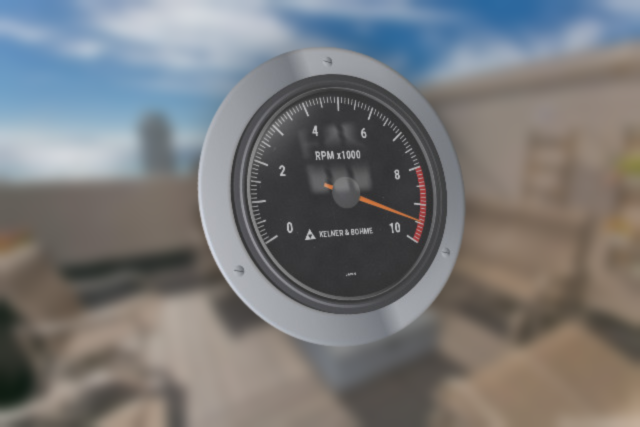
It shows 9500 rpm
